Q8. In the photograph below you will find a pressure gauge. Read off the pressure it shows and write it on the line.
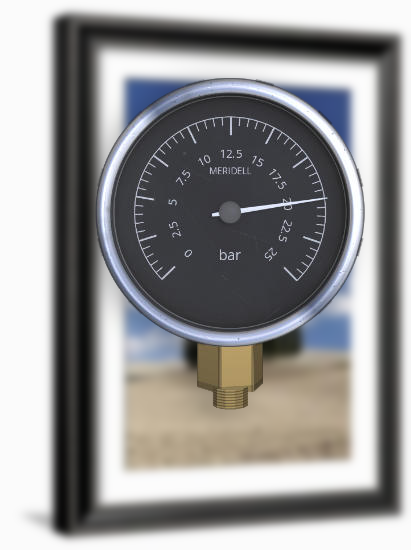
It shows 20 bar
